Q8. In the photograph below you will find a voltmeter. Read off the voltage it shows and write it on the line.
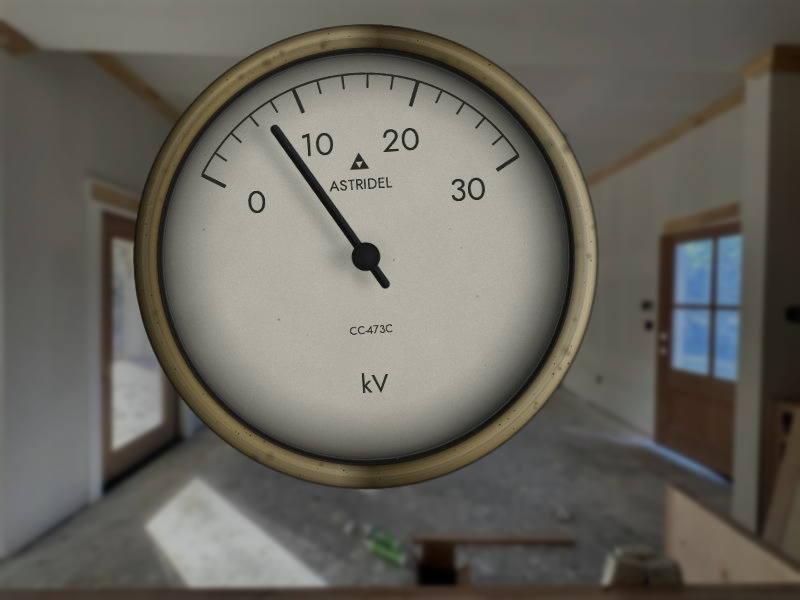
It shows 7 kV
